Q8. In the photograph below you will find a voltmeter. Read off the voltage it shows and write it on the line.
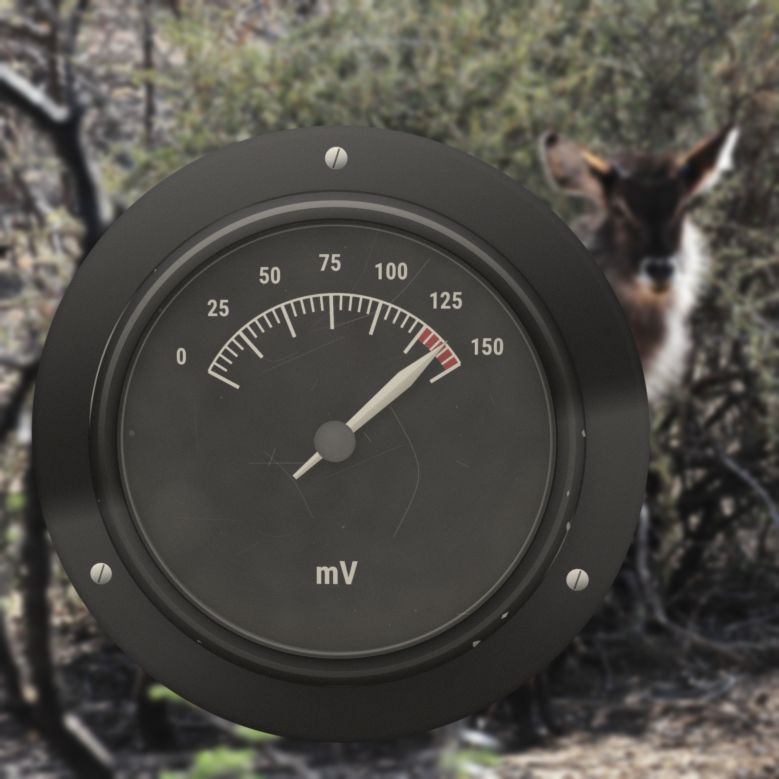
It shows 137.5 mV
